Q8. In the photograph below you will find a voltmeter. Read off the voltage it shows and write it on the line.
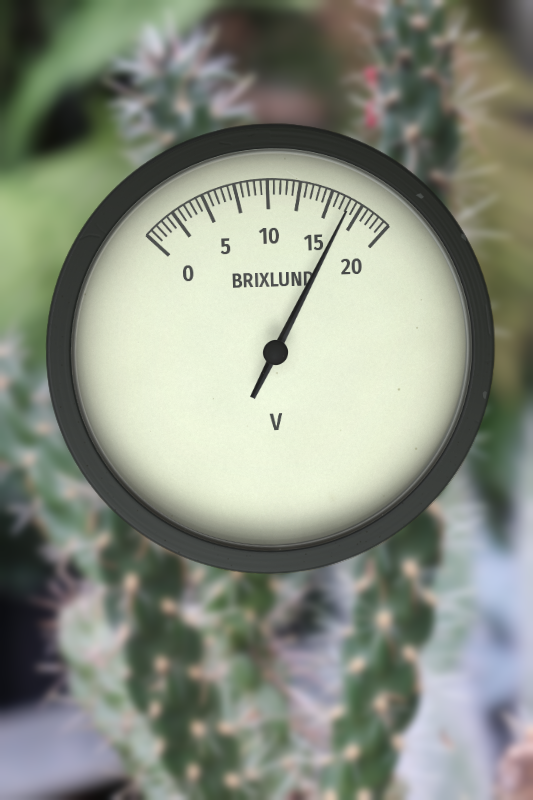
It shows 16.5 V
